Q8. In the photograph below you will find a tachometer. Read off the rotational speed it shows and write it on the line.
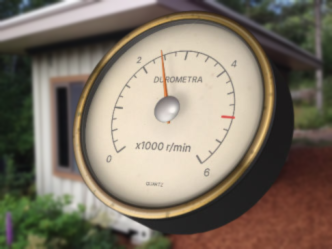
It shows 2500 rpm
